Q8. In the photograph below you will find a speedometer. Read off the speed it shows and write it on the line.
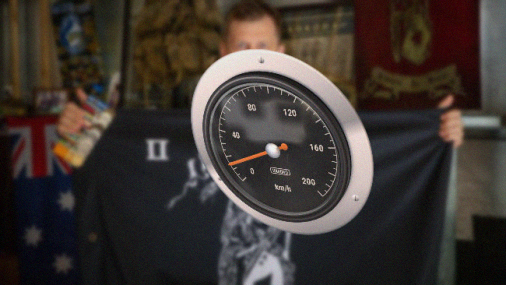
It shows 15 km/h
